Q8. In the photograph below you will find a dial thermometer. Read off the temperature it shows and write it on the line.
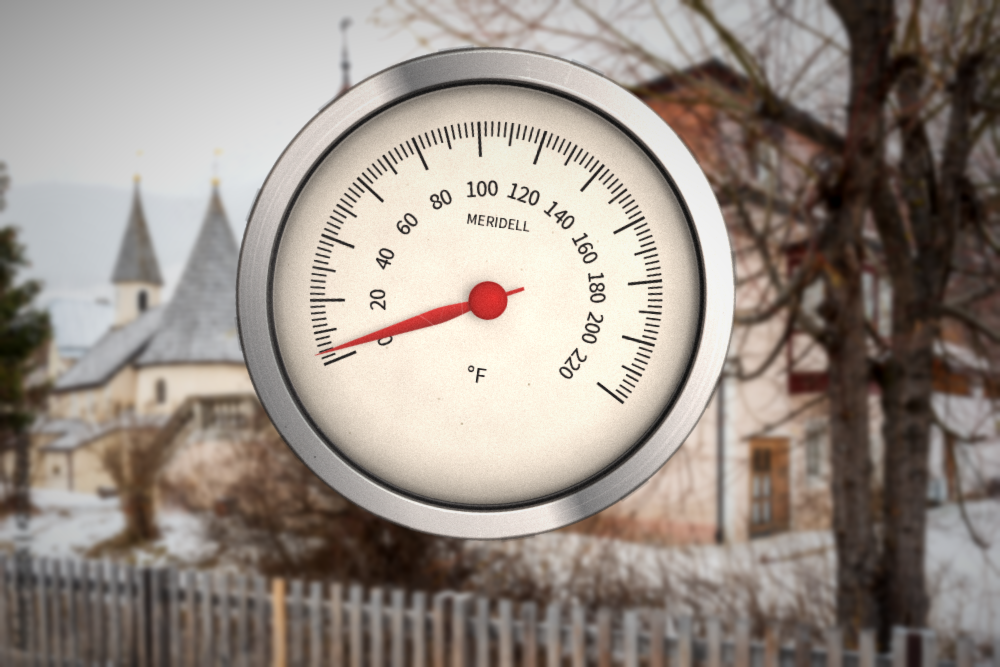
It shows 4 °F
